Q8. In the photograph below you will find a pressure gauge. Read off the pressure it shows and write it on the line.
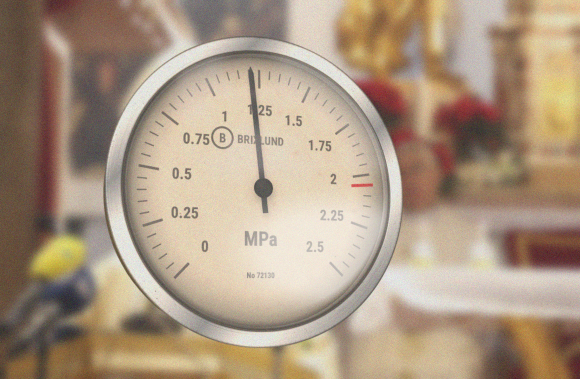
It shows 1.2 MPa
